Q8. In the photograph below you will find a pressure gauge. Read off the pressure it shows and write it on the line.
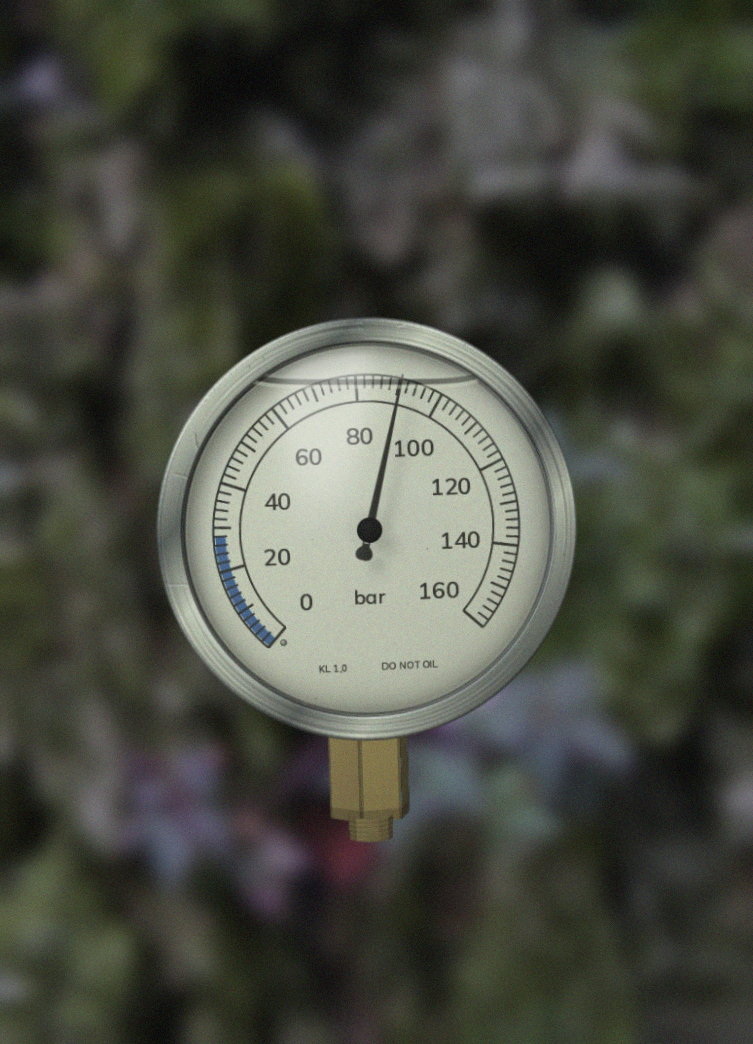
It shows 90 bar
